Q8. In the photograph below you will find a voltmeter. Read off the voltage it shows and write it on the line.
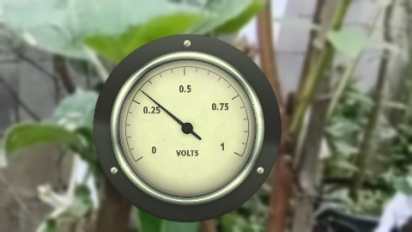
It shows 0.3 V
